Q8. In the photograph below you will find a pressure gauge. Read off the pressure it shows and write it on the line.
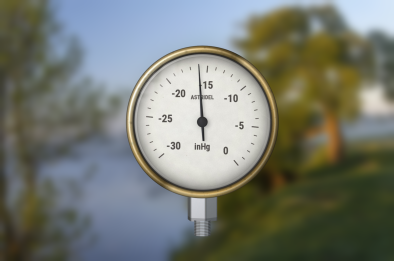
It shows -16 inHg
